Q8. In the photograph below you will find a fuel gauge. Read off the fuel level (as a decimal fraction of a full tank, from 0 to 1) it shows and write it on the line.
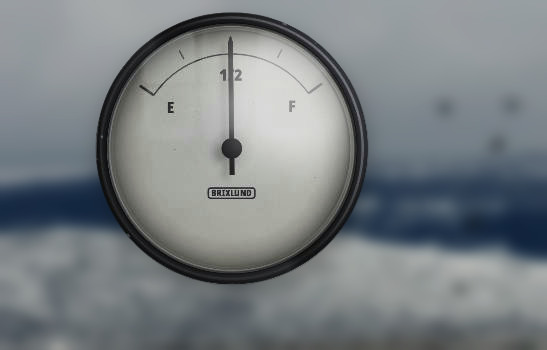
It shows 0.5
